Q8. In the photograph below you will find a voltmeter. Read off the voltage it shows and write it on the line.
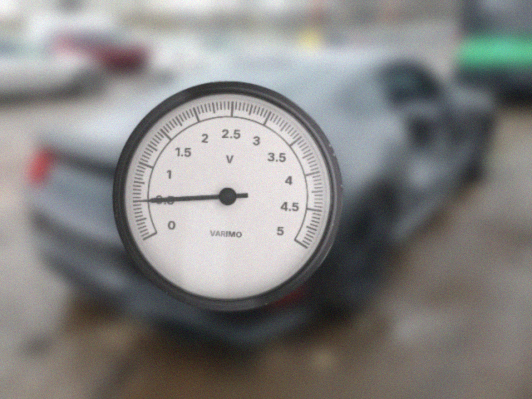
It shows 0.5 V
